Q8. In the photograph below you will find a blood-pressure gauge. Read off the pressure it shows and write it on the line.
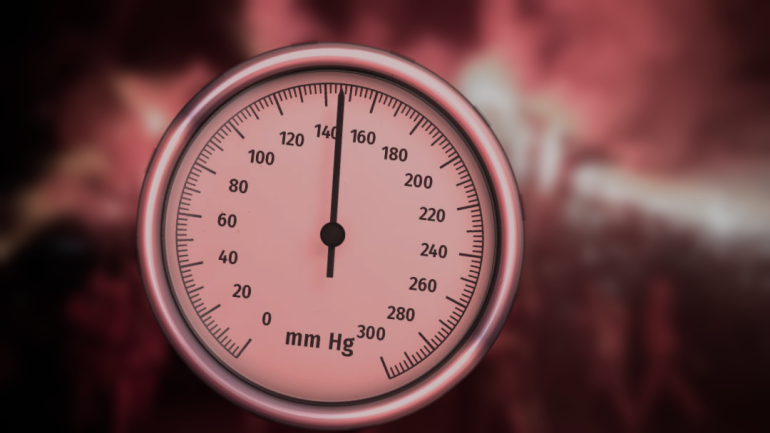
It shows 146 mmHg
